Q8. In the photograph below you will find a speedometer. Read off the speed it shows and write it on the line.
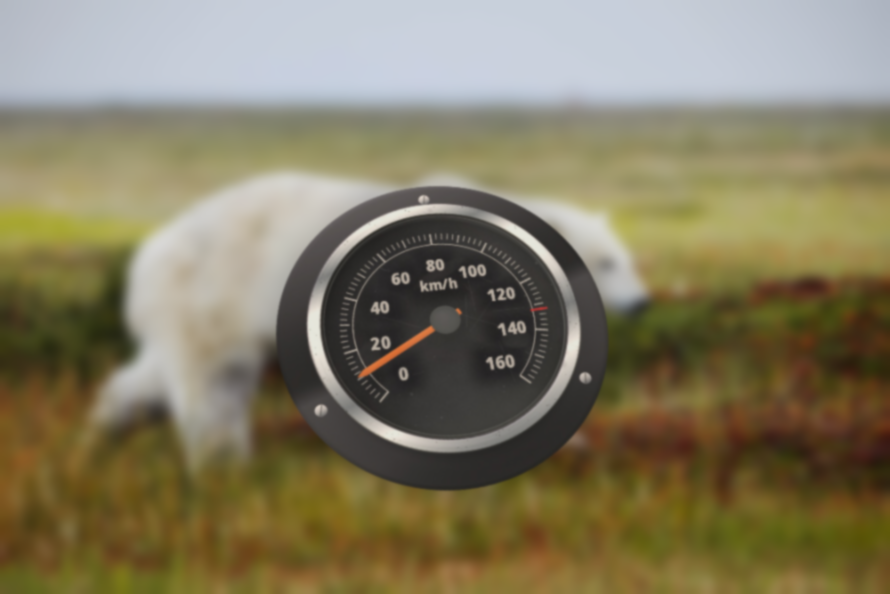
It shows 10 km/h
